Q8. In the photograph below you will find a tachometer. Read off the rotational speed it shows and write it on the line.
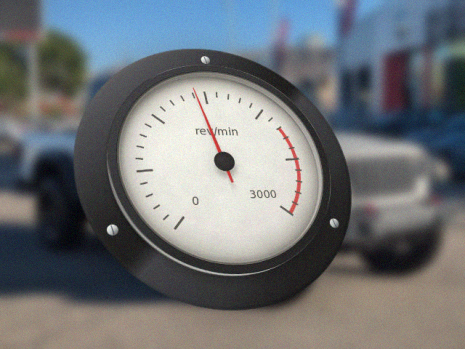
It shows 1400 rpm
